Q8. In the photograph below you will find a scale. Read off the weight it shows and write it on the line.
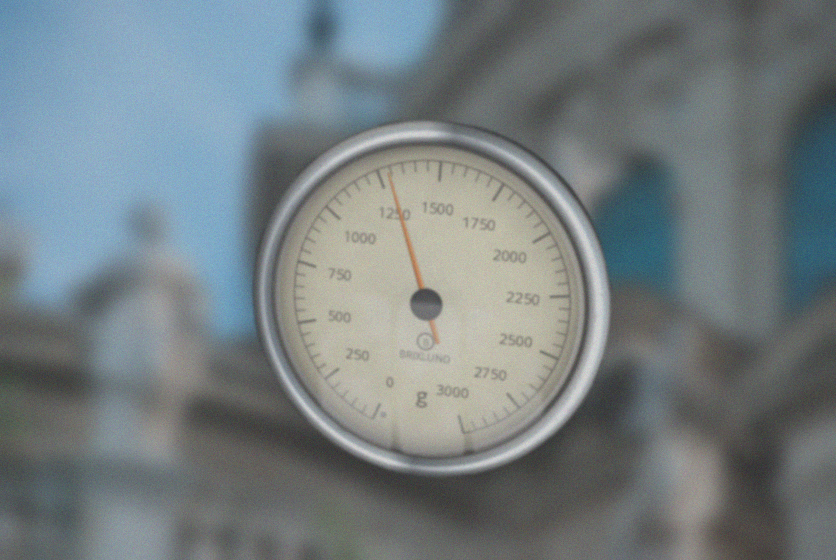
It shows 1300 g
